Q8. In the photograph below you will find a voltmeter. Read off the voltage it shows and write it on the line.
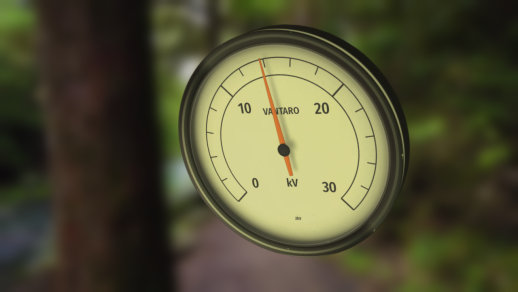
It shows 14 kV
